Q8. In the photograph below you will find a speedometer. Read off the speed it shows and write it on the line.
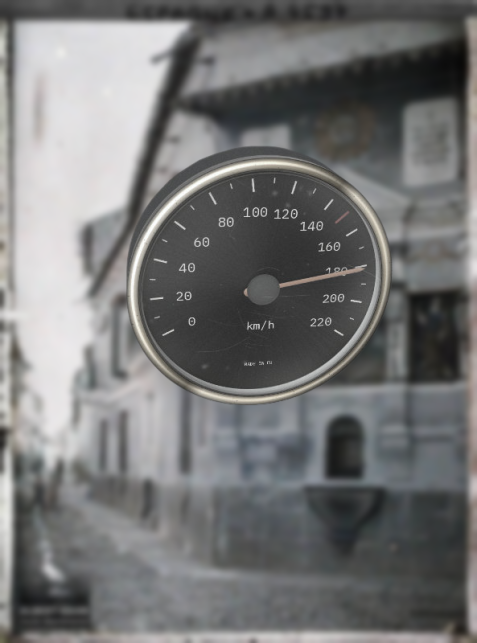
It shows 180 km/h
